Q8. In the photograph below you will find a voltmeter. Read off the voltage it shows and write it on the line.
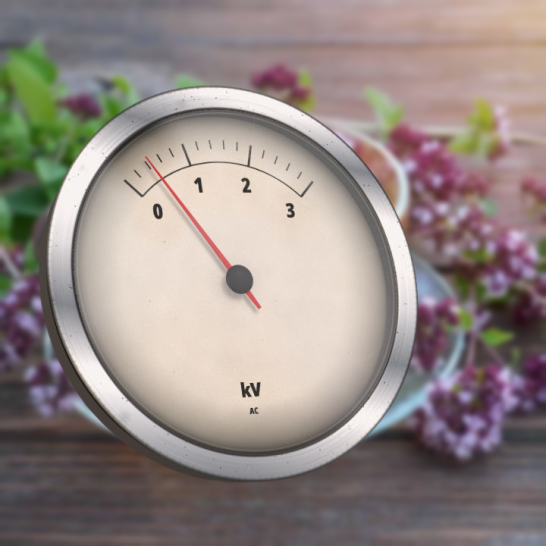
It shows 0.4 kV
